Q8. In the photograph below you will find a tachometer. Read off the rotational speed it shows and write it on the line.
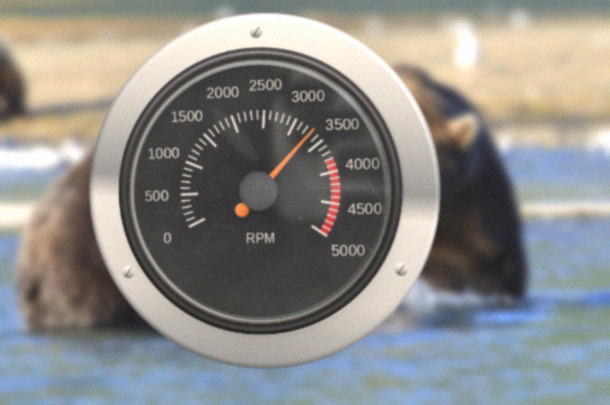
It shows 3300 rpm
